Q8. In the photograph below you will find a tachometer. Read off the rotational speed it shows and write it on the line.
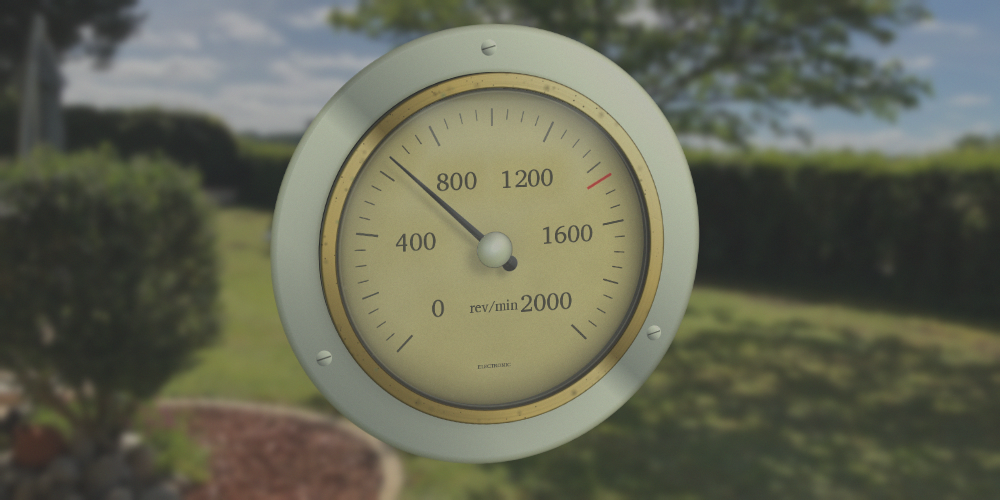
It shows 650 rpm
